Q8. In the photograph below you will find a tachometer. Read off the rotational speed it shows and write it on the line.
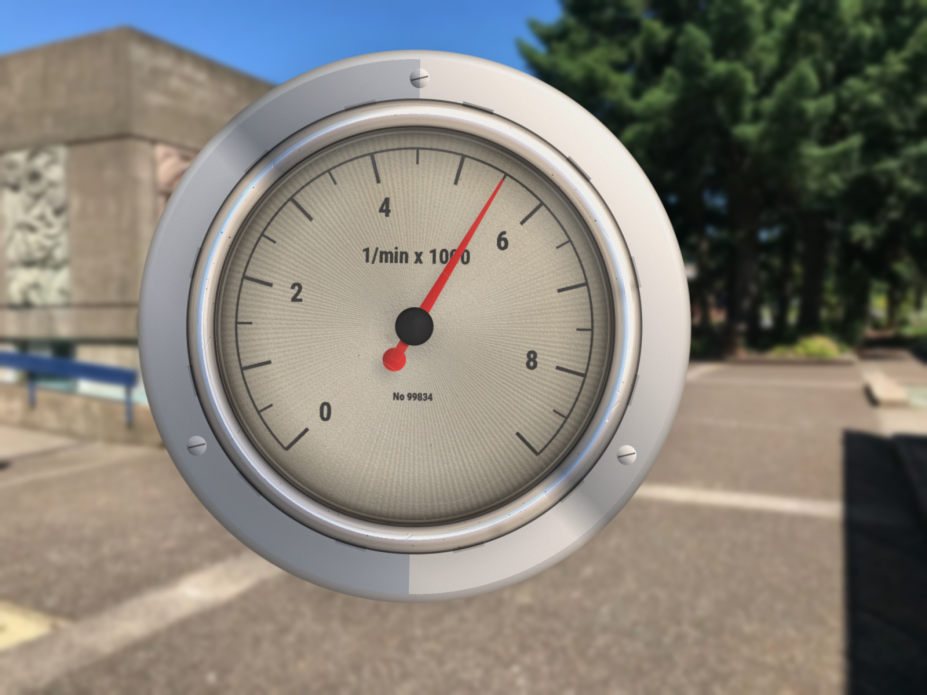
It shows 5500 rpm
